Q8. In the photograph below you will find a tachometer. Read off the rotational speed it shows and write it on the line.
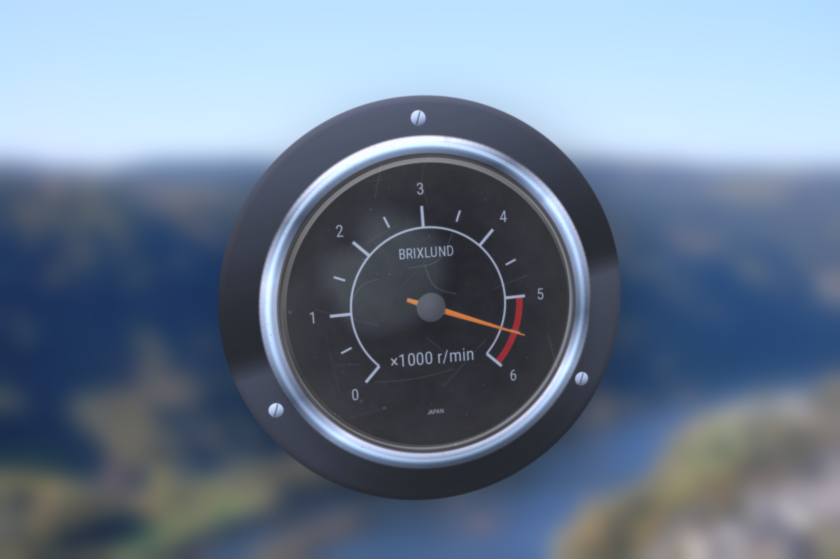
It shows 5500 rpm
